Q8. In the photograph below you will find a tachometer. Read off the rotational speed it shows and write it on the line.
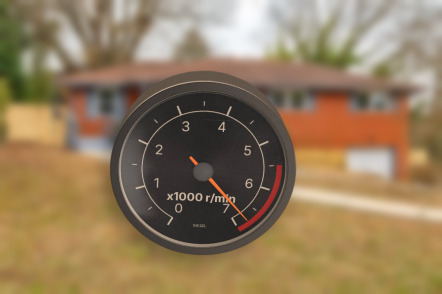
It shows 6750 rpm
